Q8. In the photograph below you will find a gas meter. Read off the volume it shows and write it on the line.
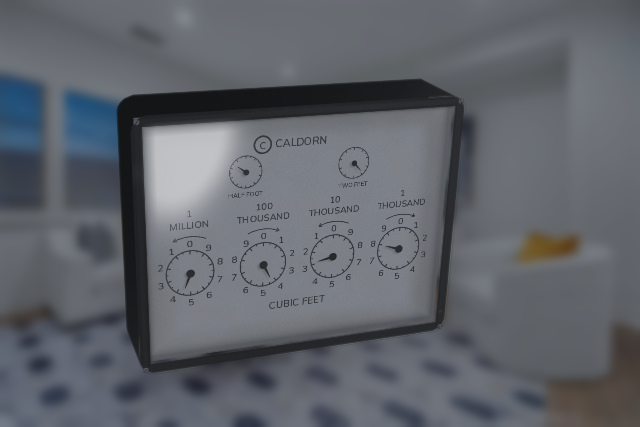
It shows 442800 ft³
